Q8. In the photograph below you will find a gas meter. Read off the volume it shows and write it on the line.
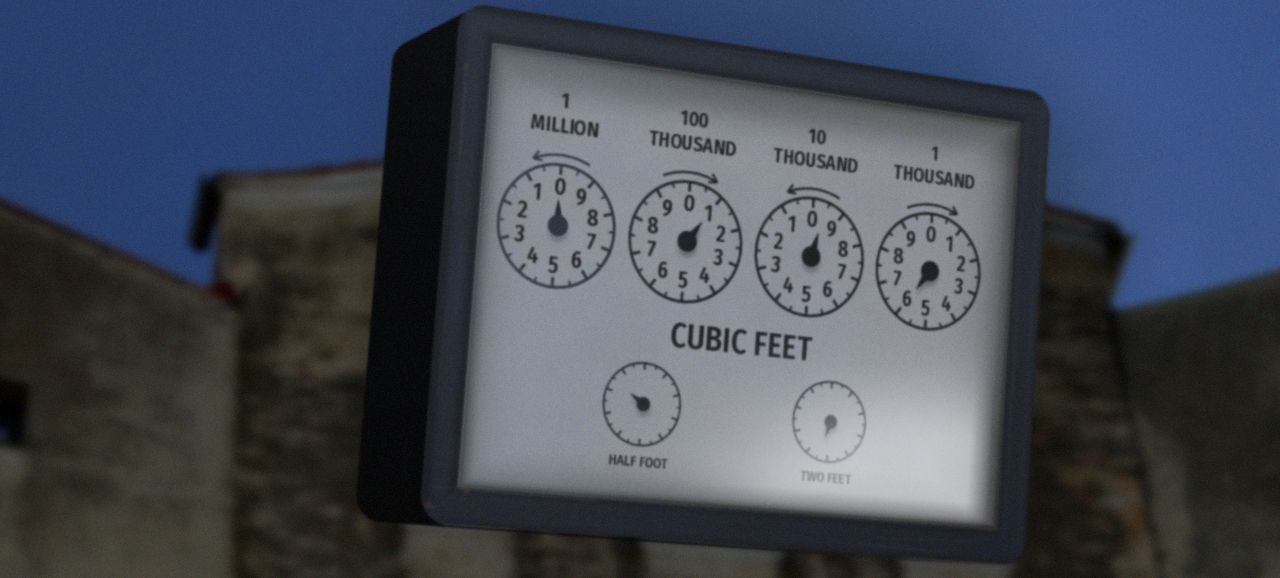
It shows 9600 ft³
